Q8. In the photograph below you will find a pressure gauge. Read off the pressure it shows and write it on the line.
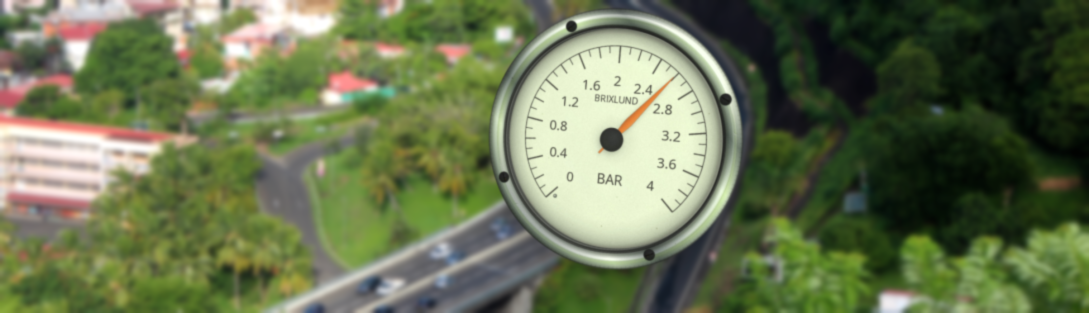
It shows 2.6 bar
